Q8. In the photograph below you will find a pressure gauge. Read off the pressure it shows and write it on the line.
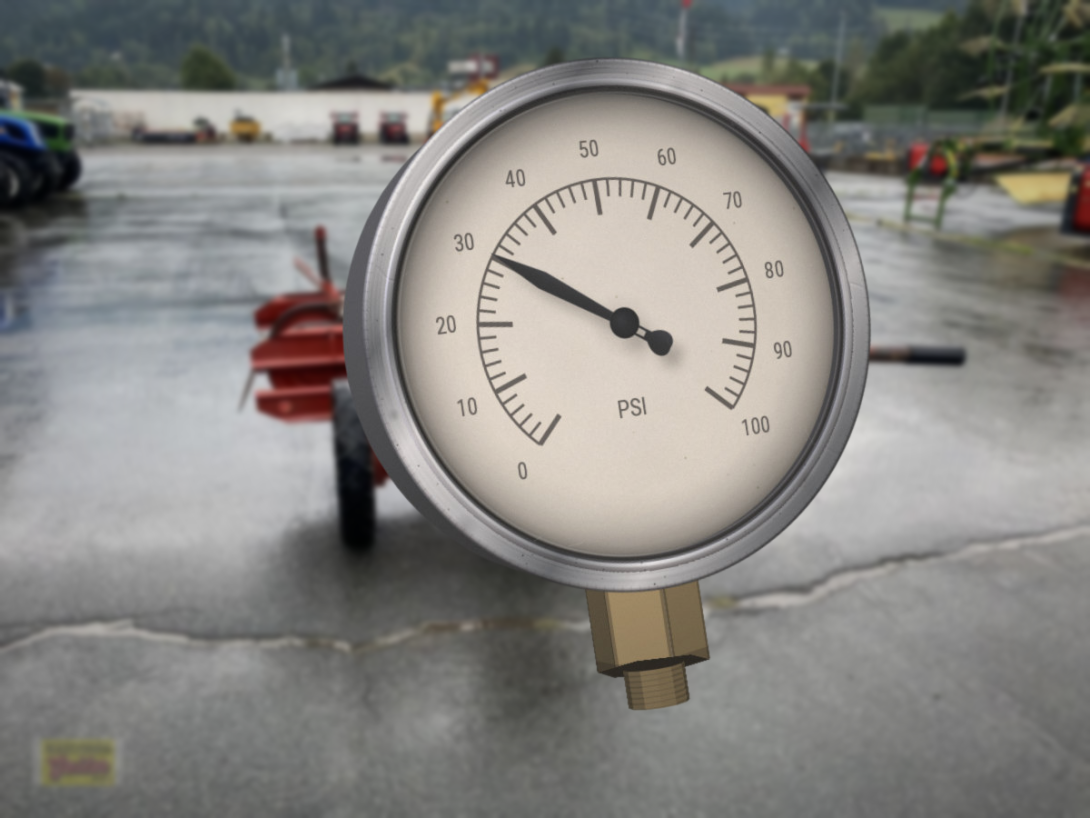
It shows 30 psi
